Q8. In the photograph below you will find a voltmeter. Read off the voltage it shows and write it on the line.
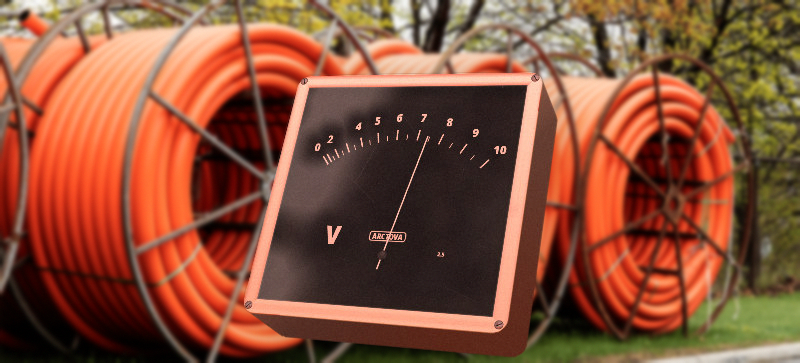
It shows 7.5 V
